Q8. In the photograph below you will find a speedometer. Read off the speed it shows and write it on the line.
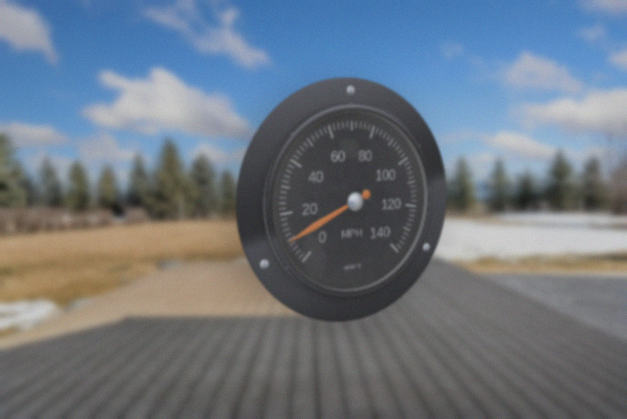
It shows 10 mph
